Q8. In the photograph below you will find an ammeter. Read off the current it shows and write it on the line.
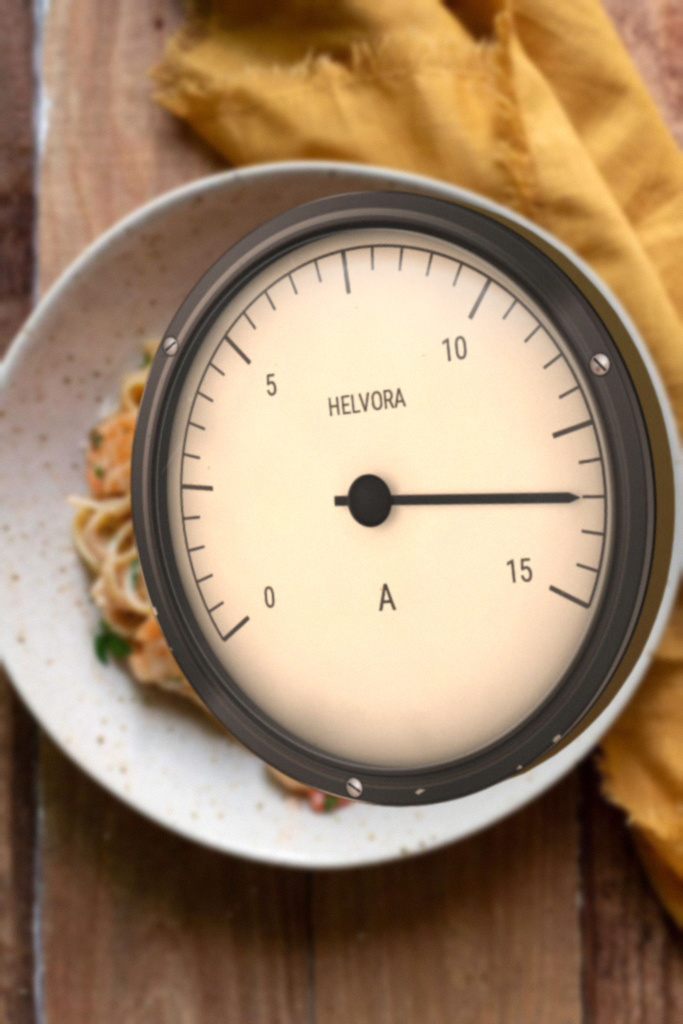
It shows 13.5 A
